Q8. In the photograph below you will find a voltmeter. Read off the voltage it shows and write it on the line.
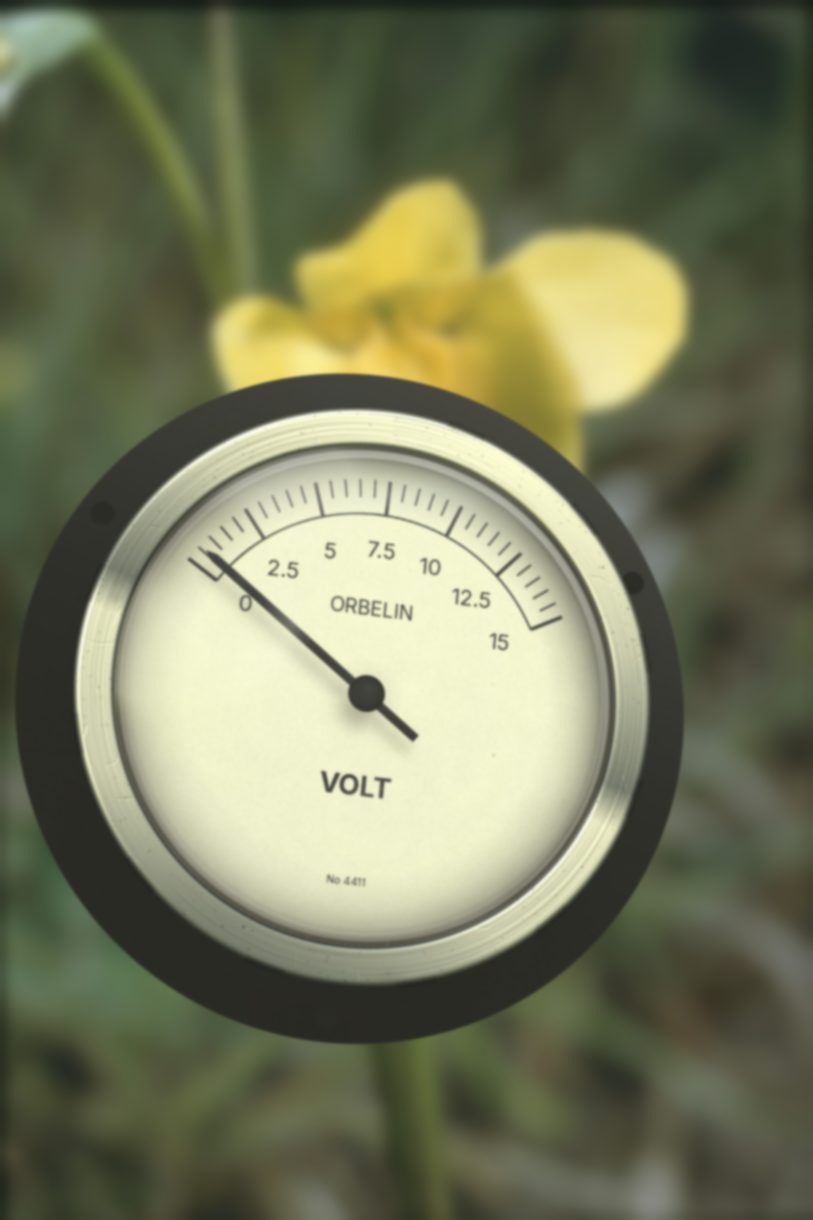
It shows 0.5 V
